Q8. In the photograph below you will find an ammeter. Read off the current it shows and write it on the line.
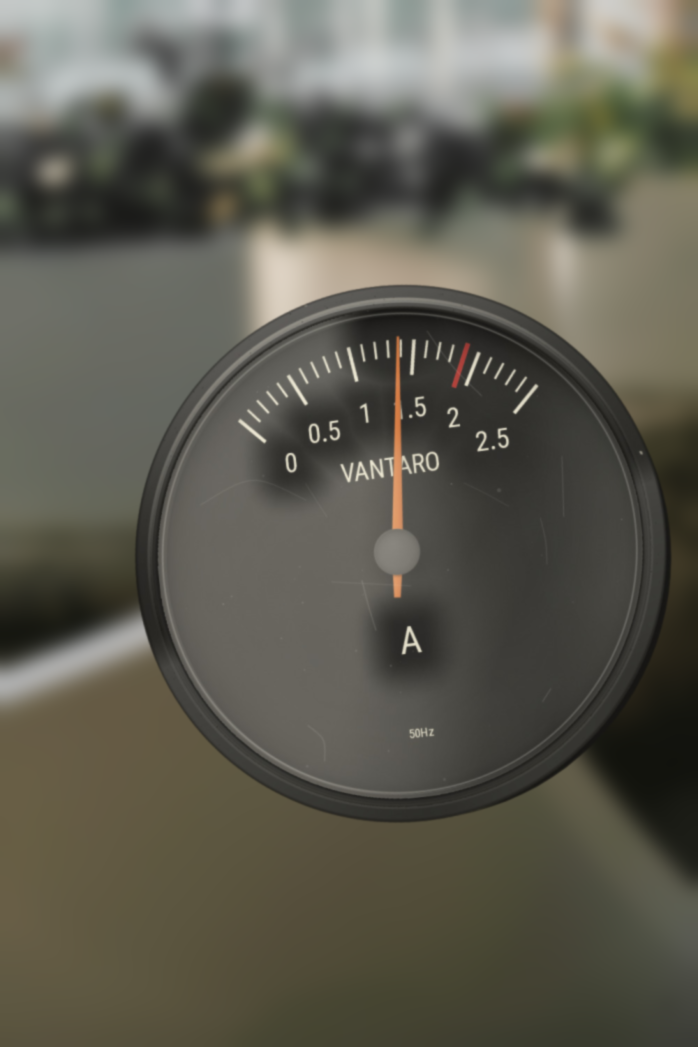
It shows 1.4 A
